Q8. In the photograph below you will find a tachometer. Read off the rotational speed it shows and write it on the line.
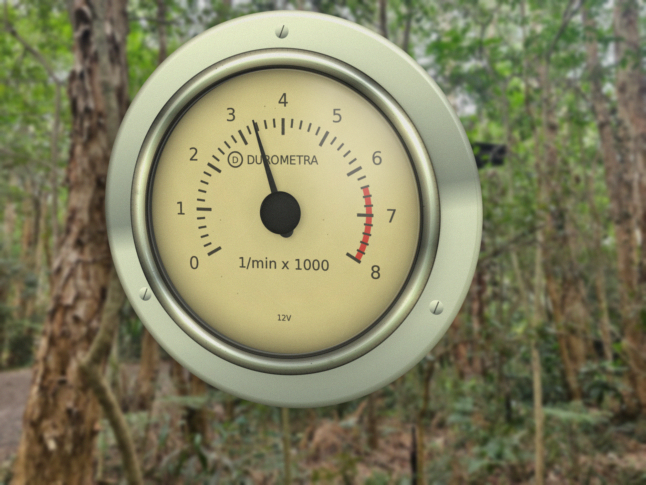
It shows 3400 rpm
